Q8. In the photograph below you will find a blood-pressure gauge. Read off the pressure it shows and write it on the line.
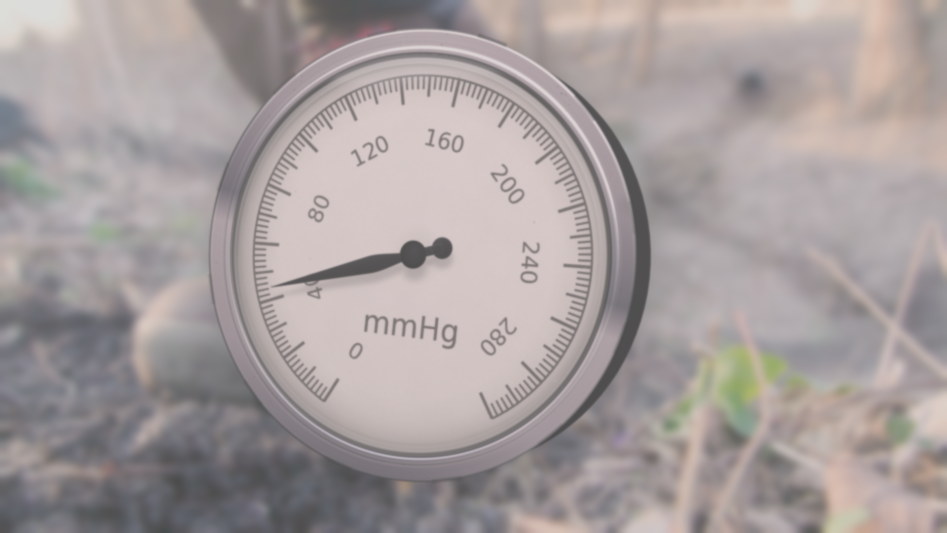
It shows 44 mmHg
